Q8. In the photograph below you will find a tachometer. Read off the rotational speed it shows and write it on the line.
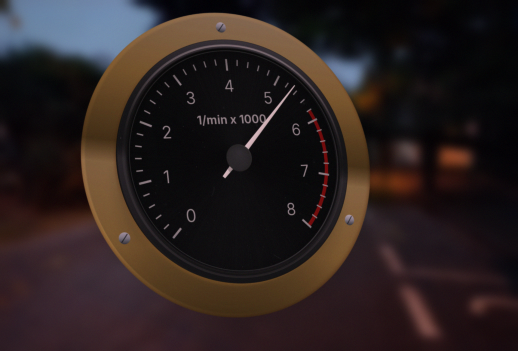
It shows 5300 rpm
